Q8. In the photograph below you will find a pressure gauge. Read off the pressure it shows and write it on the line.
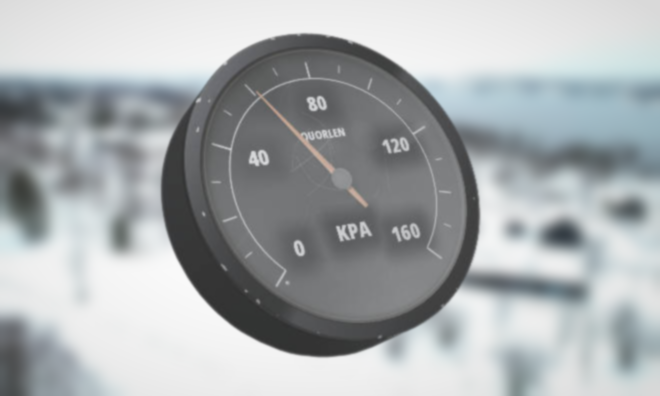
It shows 60 kPa
